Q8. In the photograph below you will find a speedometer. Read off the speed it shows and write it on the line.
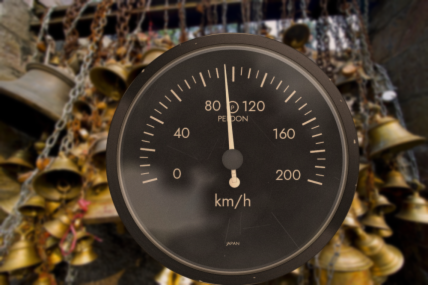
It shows 95 km/h
